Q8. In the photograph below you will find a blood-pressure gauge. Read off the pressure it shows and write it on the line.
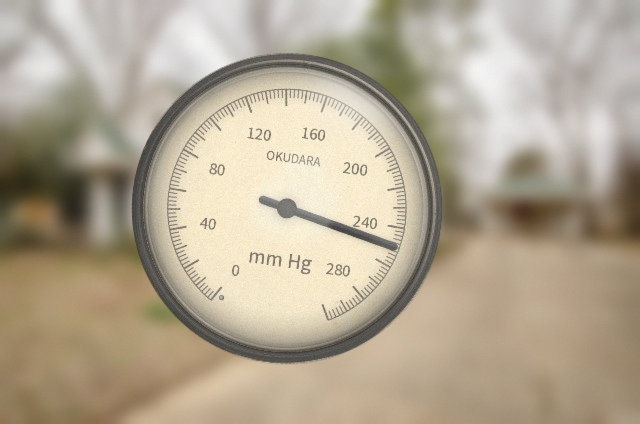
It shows 250 mmHg
